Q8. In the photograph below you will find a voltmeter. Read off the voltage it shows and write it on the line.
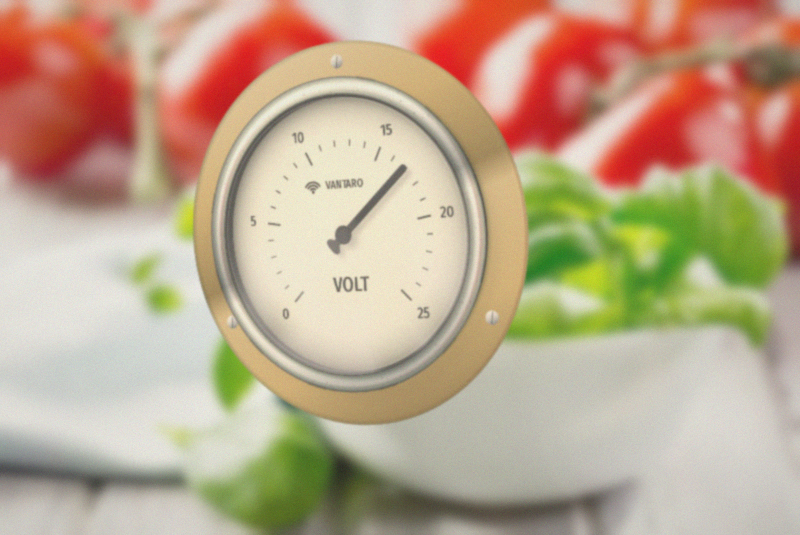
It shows 17 V
